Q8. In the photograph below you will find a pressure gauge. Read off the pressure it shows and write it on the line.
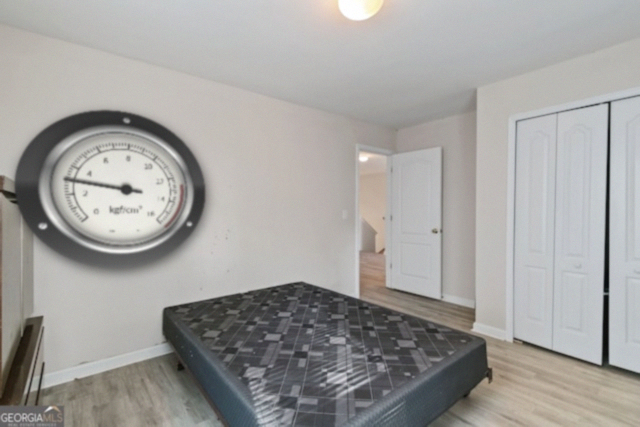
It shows 3 kg/cm²
